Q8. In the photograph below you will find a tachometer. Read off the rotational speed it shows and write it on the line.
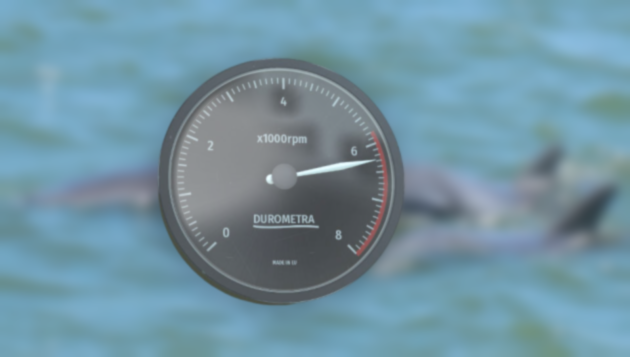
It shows 6300 rpm
